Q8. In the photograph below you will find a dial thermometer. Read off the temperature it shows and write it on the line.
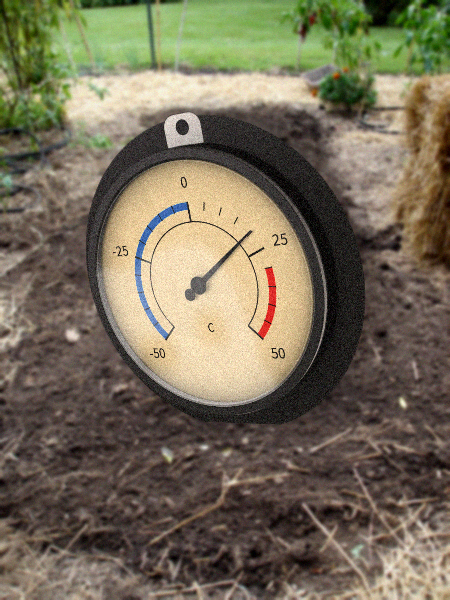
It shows 20 °C
